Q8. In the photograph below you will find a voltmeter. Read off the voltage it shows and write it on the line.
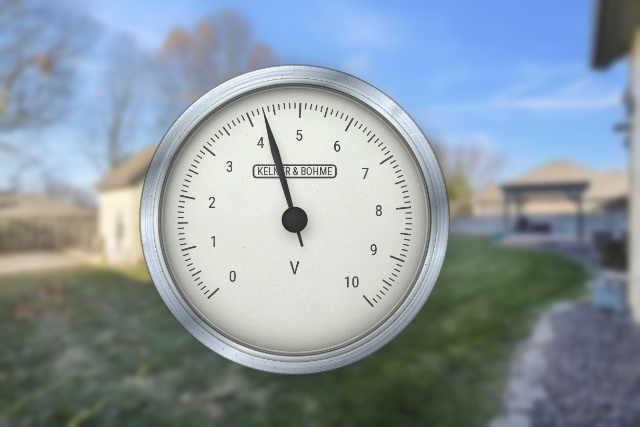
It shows 4.3 V
